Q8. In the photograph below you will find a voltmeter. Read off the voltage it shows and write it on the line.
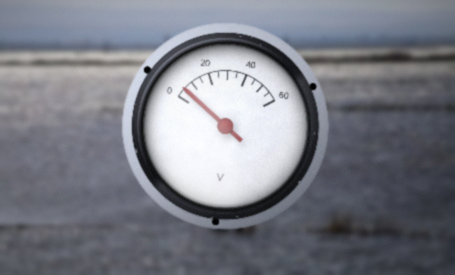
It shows 5 V
